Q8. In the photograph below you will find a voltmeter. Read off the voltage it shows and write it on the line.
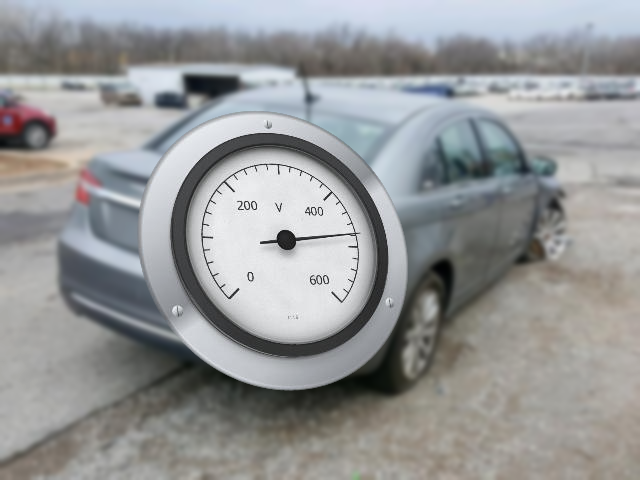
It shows 480 V
